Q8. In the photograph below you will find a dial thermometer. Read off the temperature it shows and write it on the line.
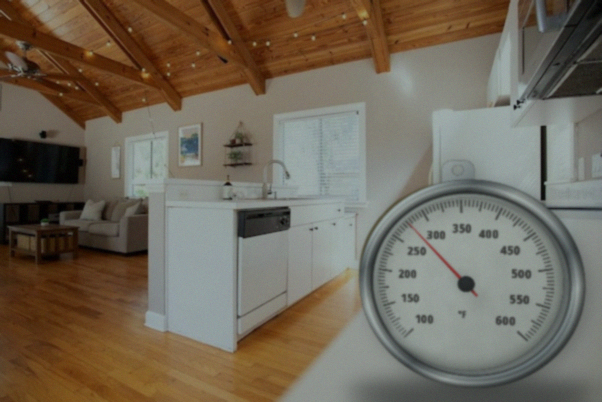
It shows 275 °F
